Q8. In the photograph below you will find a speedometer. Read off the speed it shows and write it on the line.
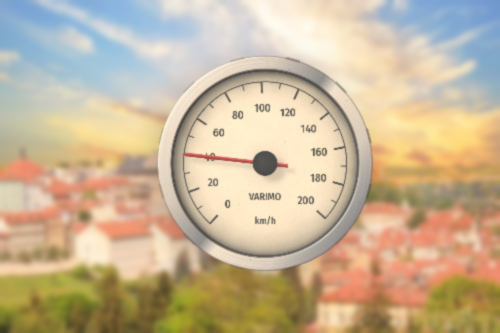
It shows 40 km/h
